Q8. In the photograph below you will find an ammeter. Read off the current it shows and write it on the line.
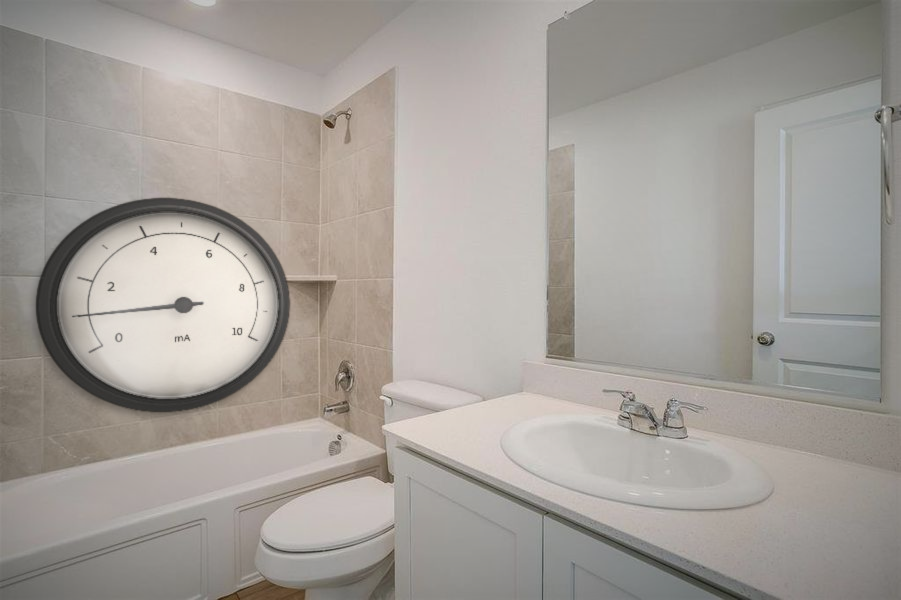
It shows 1 mA
